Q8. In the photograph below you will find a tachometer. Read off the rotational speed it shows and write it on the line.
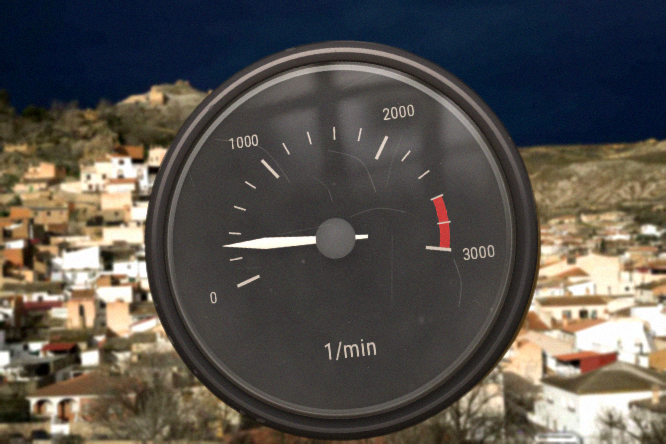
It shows 300 rpm
